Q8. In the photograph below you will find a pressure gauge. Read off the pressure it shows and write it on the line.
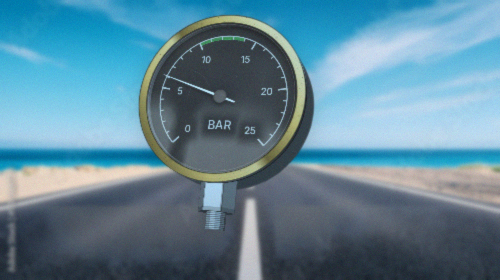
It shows 6 bar
